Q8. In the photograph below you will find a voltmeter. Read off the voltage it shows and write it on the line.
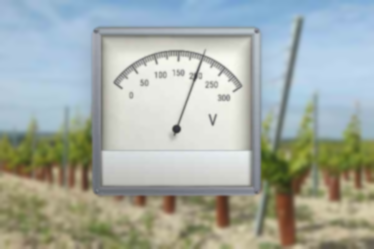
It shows 200 V
